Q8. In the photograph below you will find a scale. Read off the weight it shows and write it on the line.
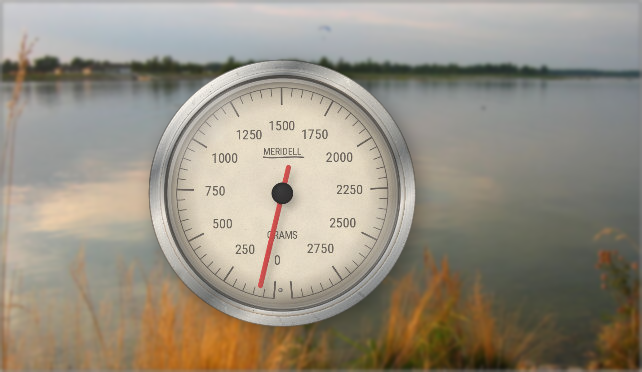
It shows 75 g
